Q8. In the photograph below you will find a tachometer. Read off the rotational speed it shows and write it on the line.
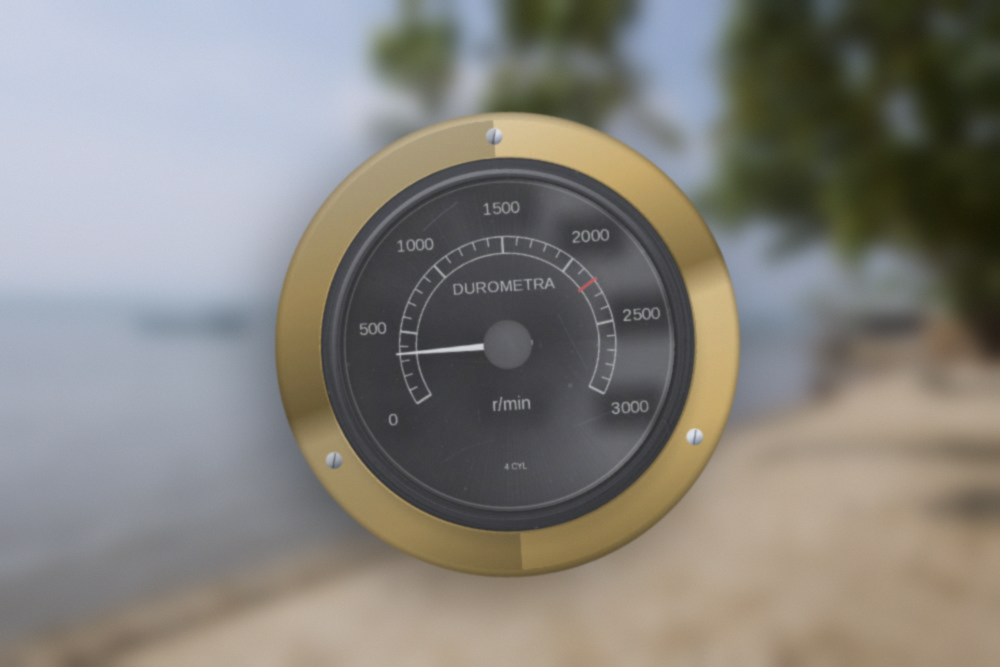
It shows 350 rpm
